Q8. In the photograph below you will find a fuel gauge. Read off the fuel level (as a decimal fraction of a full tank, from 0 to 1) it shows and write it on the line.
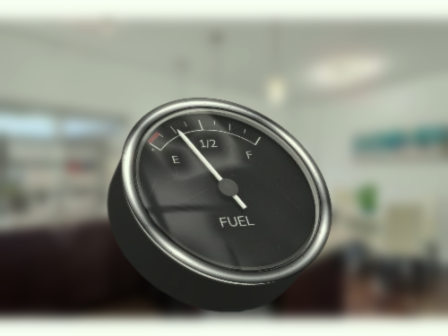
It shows 0.25
